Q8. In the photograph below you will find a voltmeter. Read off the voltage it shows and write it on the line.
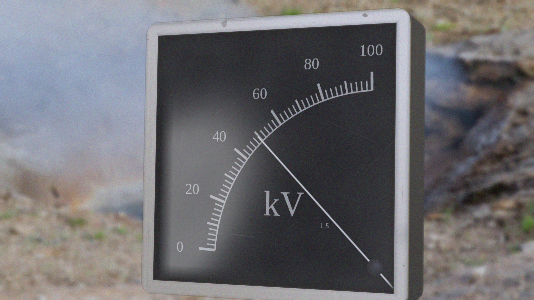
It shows 50 kV
